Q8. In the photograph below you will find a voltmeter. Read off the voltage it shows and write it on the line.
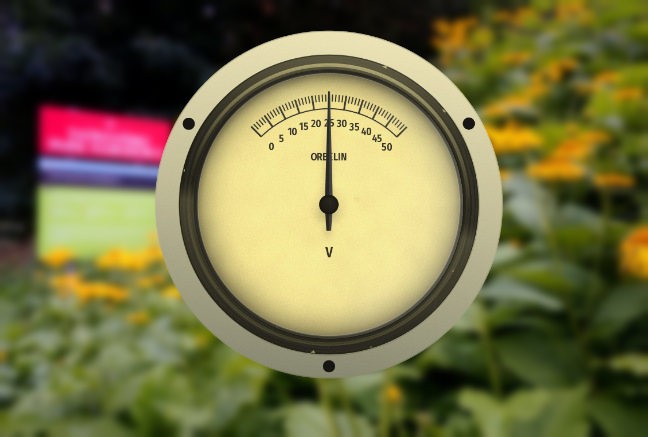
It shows 25 V
